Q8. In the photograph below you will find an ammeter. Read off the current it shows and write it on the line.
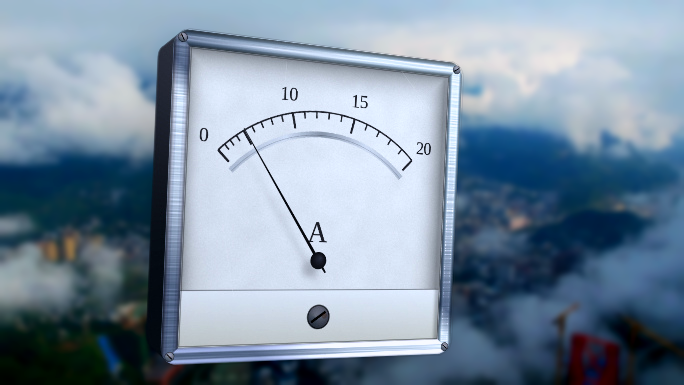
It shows 5 A
